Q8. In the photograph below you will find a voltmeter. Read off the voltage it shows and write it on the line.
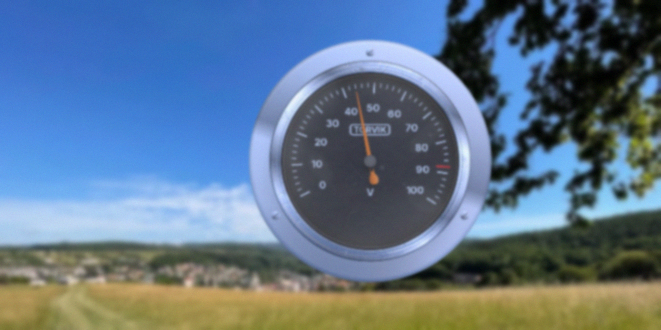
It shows 44 V
